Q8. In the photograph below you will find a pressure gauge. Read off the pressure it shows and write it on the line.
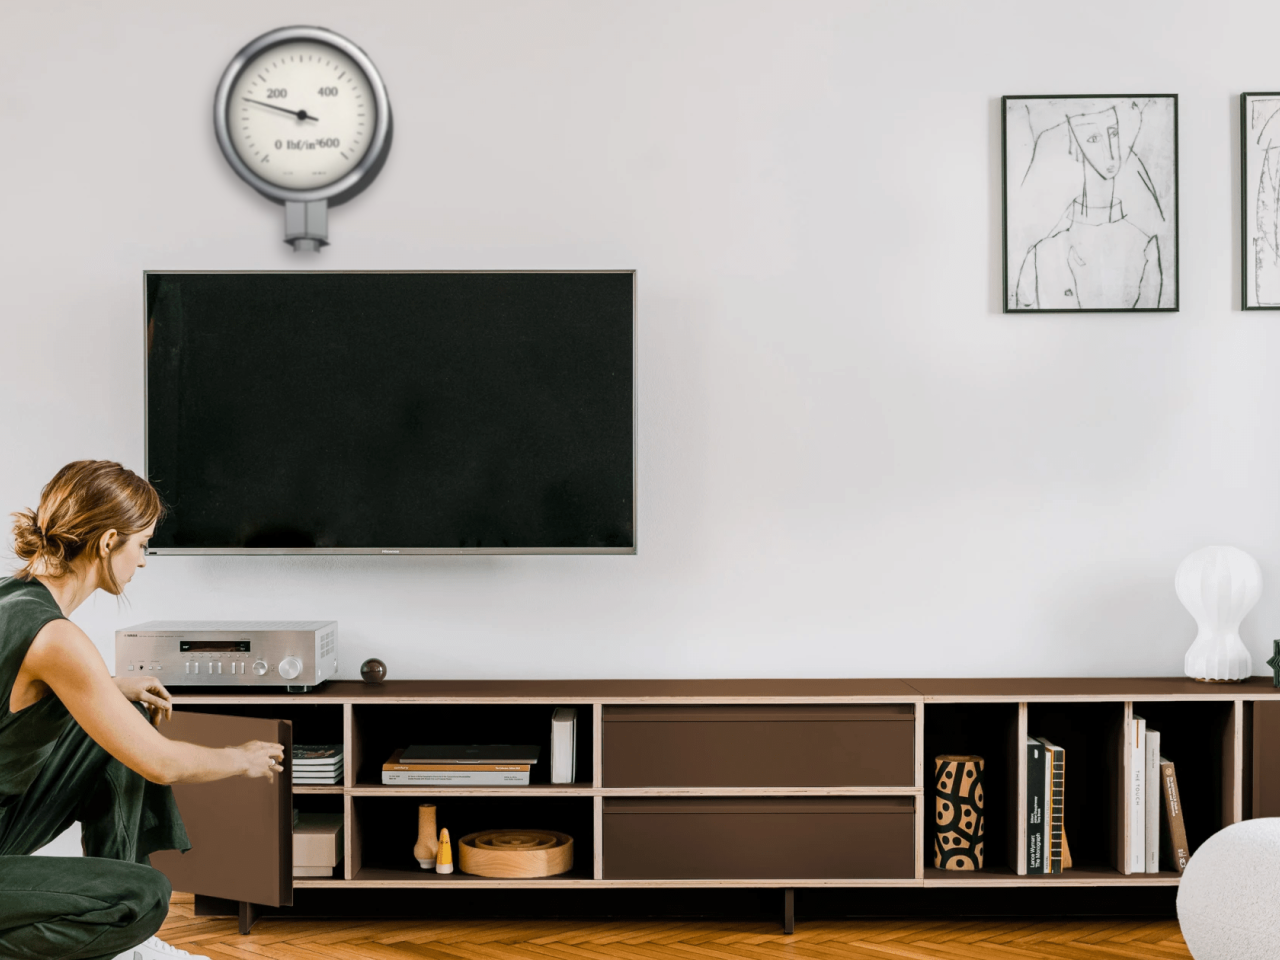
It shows 140 psi
